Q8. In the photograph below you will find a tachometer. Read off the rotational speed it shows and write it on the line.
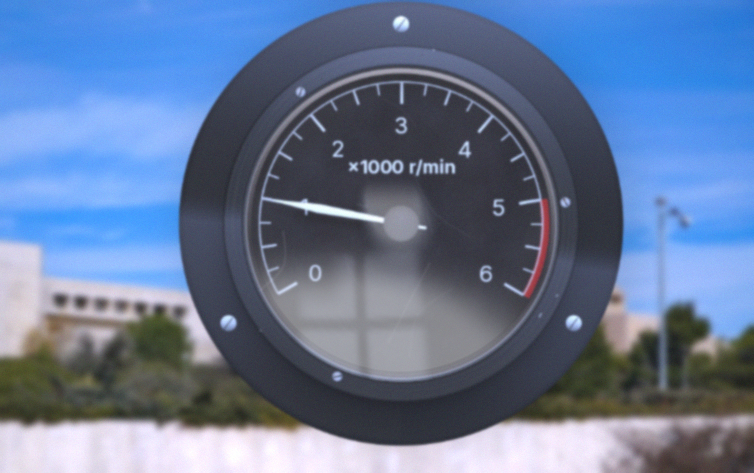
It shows 1000 rpm
